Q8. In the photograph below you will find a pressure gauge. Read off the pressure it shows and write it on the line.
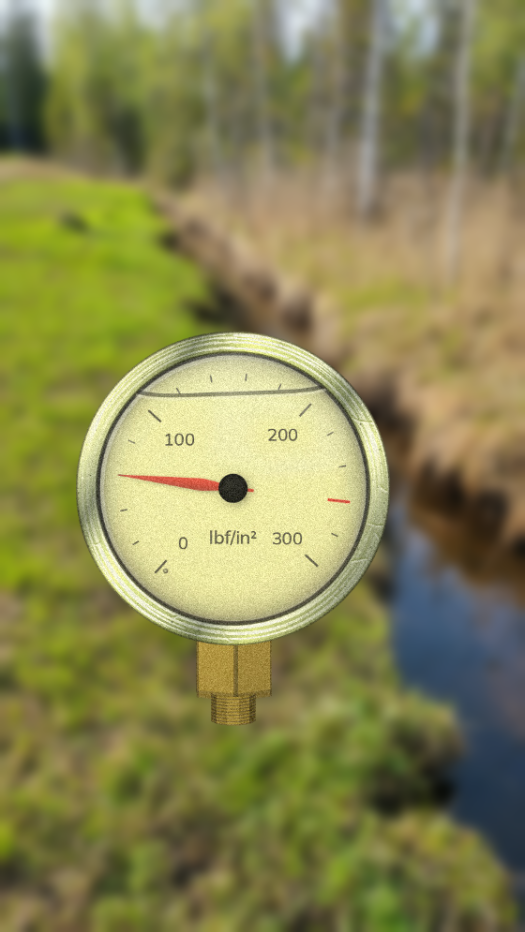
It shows 60 psi
